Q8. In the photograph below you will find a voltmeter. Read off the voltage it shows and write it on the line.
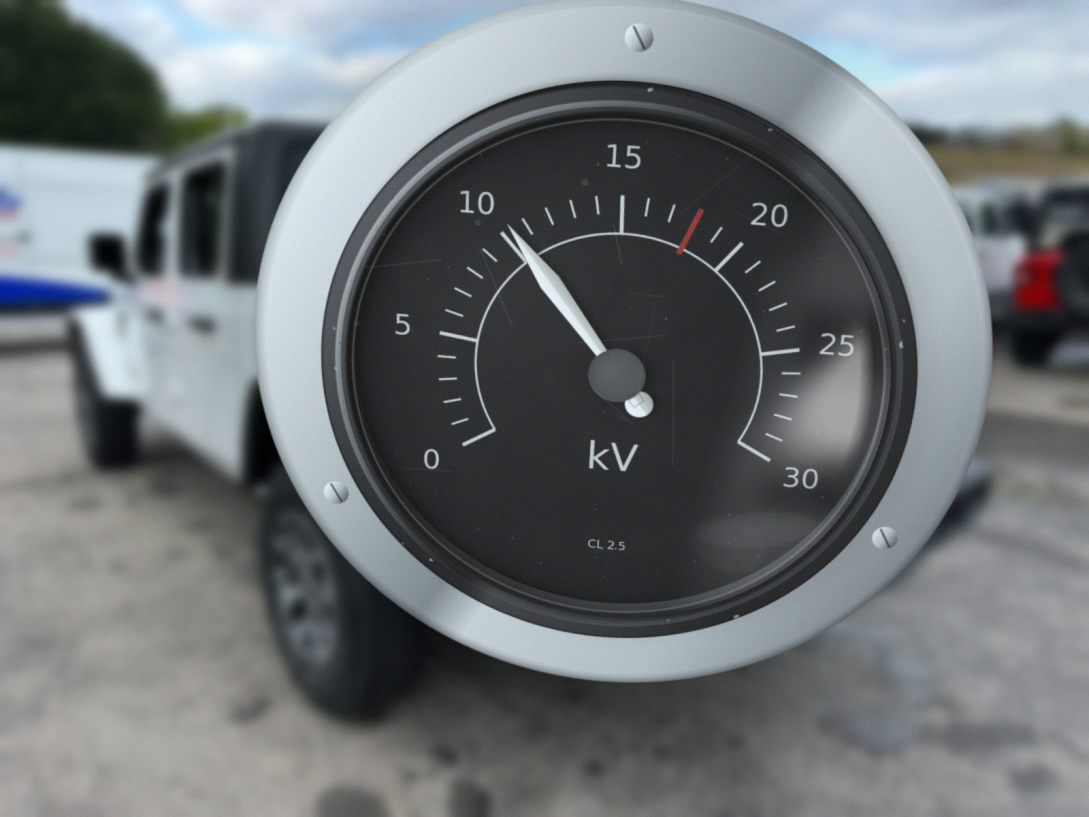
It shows 10.5 kV
